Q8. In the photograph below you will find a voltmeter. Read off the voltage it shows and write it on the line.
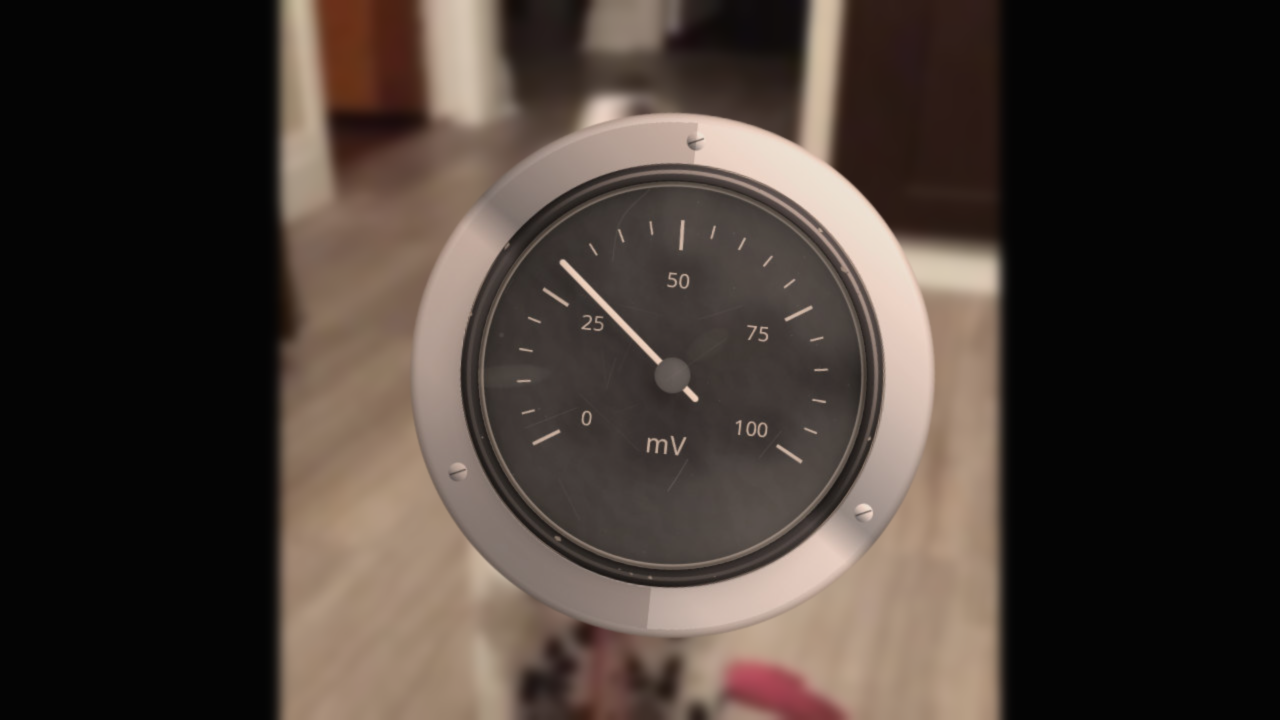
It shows 30 mV
